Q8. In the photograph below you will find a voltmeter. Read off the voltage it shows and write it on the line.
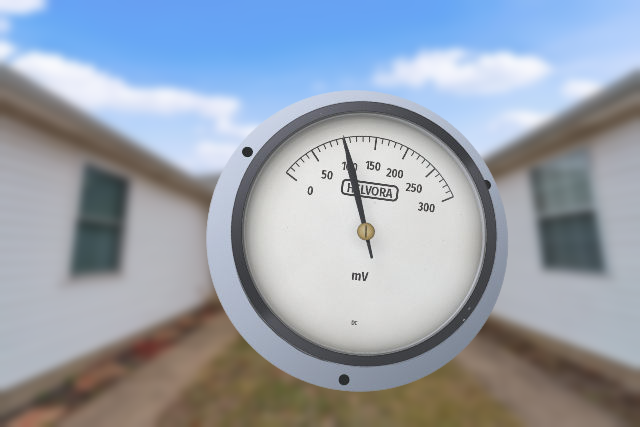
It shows 100 mV
